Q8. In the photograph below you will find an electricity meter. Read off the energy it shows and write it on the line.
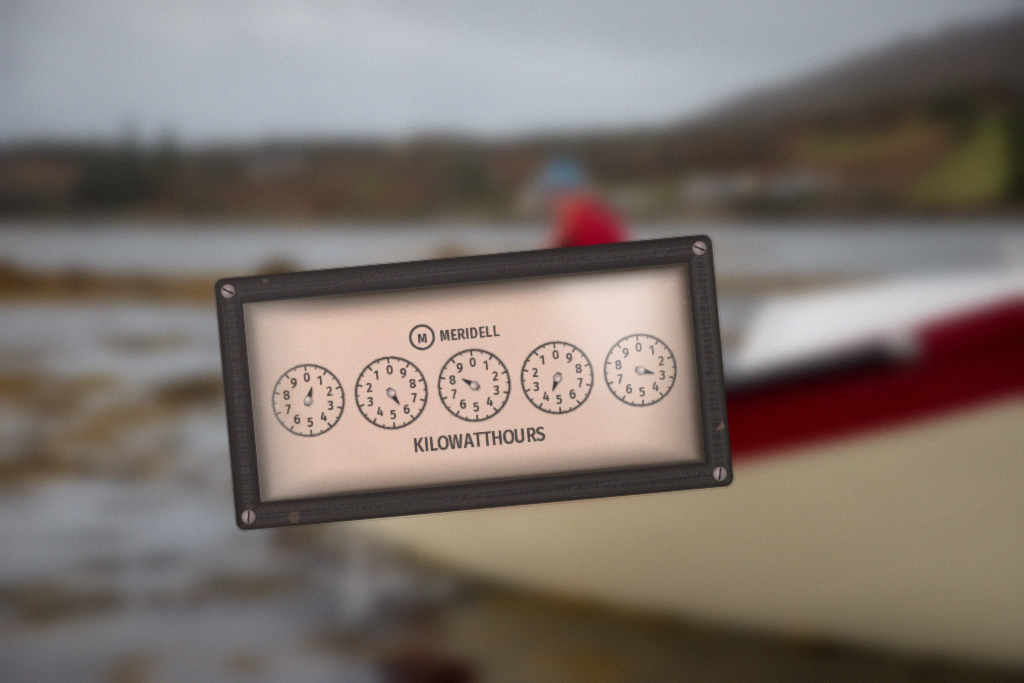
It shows 5843 kWh
